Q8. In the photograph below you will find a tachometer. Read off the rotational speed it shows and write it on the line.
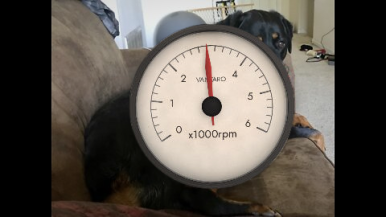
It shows 3000 rpm
